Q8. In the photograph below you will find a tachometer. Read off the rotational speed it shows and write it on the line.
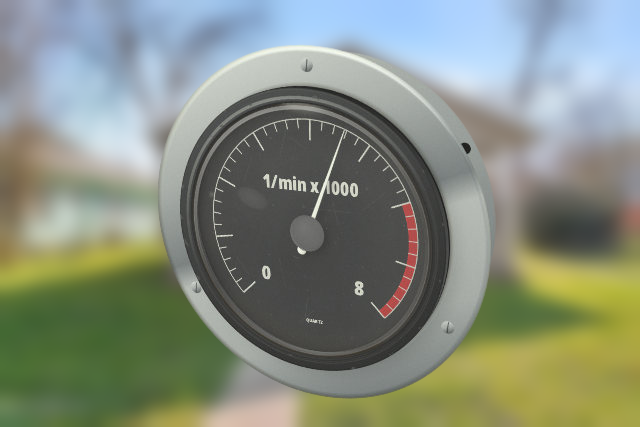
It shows 4600 rpm
